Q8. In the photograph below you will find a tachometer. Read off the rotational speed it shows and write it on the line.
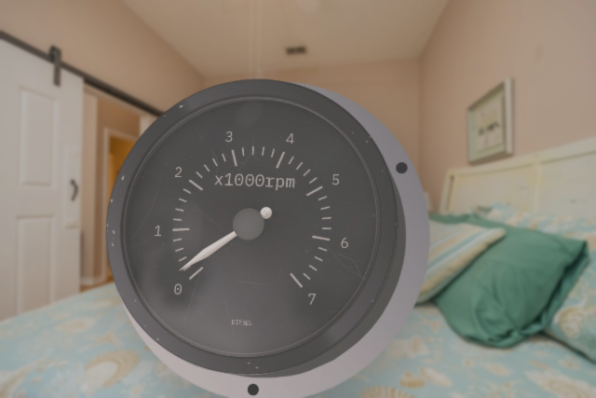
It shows 200 rpm
